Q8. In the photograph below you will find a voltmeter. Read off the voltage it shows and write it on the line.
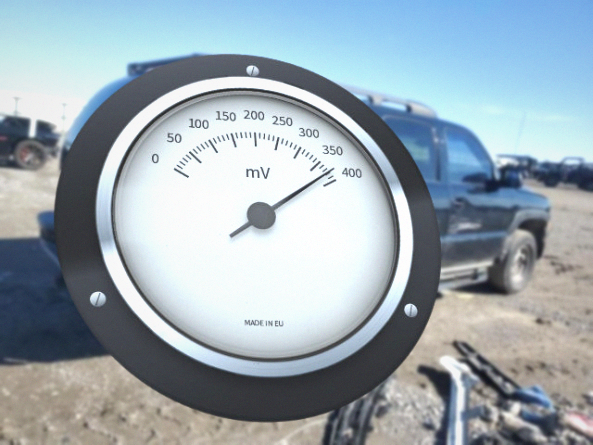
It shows 380 mV
